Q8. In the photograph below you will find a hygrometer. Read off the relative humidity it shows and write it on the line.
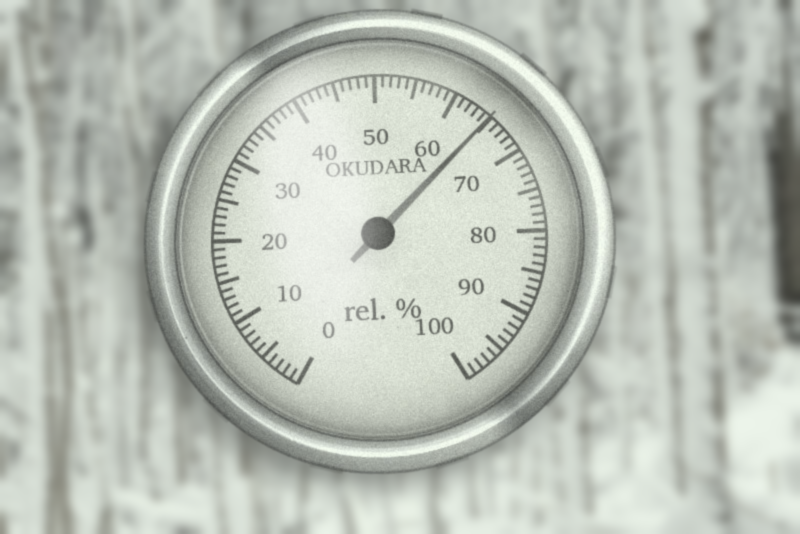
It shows 65 %
